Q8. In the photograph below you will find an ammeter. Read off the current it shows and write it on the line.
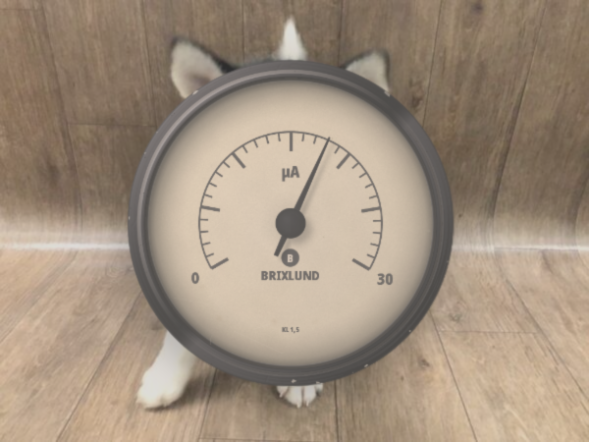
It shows 18 µA
